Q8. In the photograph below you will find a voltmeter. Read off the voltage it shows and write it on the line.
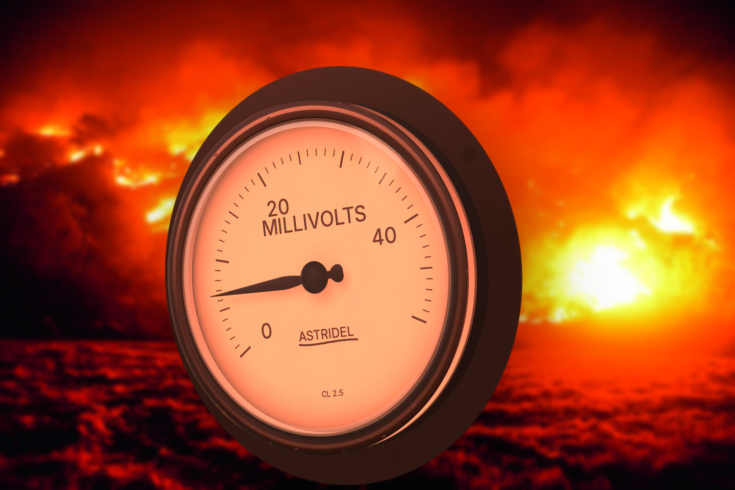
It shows 6.5 mV
